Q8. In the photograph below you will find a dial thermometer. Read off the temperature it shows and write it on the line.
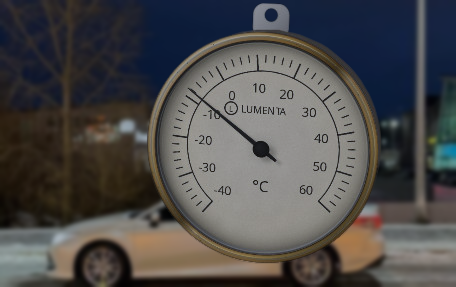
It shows -8 °C
